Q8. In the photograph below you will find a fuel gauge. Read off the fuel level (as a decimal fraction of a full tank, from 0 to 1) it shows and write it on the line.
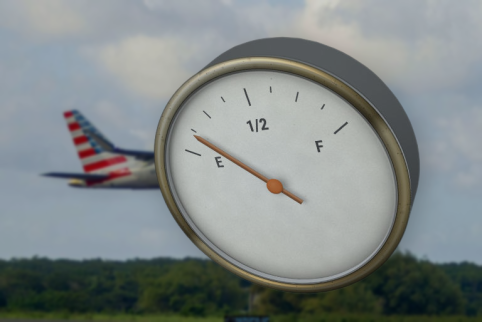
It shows 0.125
